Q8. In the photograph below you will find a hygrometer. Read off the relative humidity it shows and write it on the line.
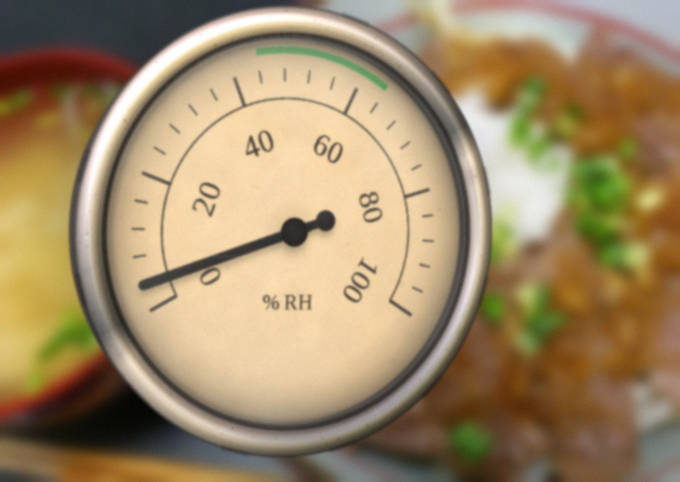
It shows 4 %
